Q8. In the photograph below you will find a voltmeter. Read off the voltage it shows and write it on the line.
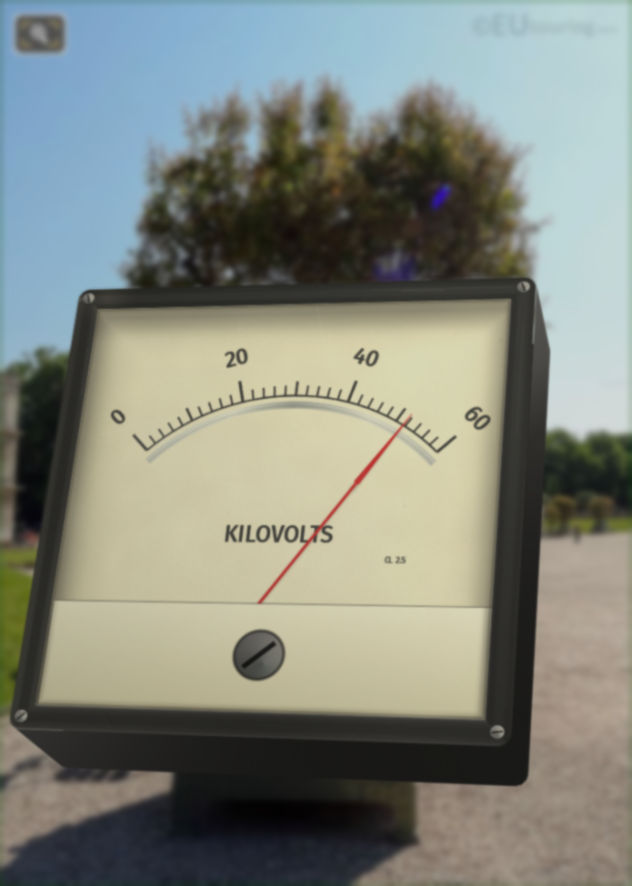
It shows 52 kV
